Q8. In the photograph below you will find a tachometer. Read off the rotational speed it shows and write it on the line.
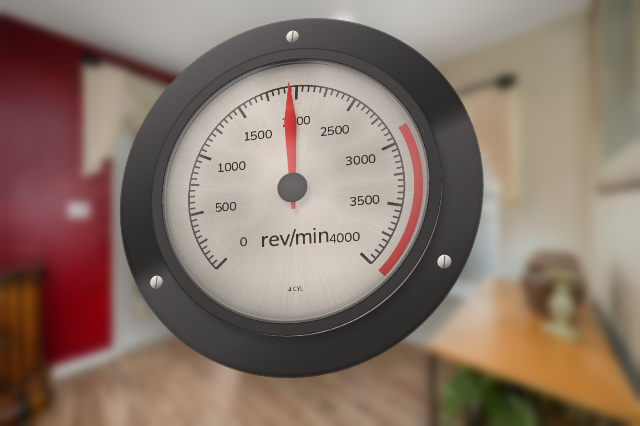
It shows 1950 rpm
